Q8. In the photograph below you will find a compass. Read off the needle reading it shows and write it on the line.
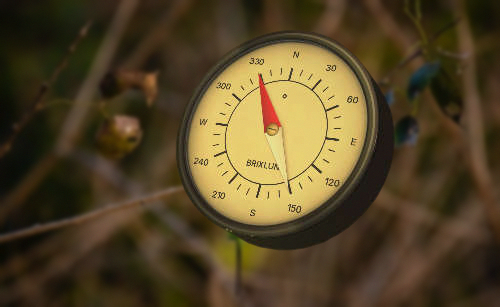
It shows 330 °
